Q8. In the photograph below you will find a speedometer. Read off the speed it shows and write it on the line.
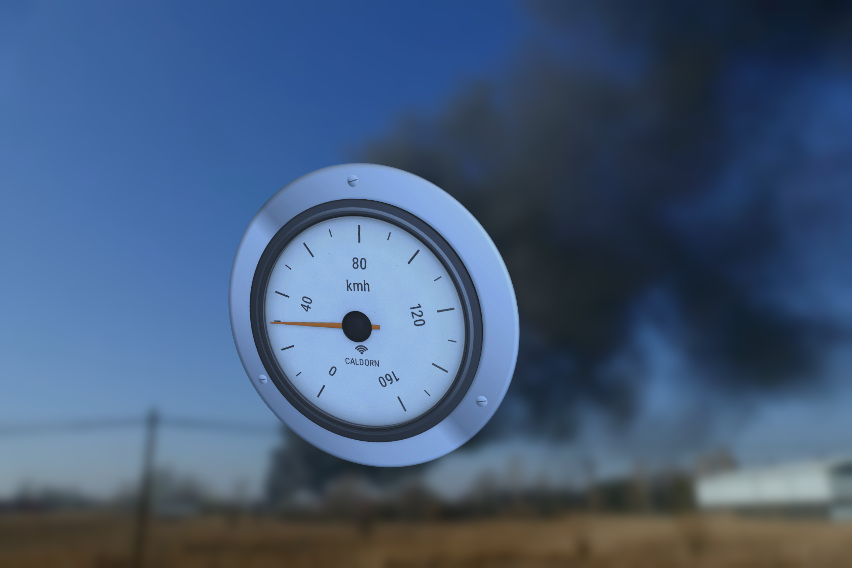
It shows 30 km/h
